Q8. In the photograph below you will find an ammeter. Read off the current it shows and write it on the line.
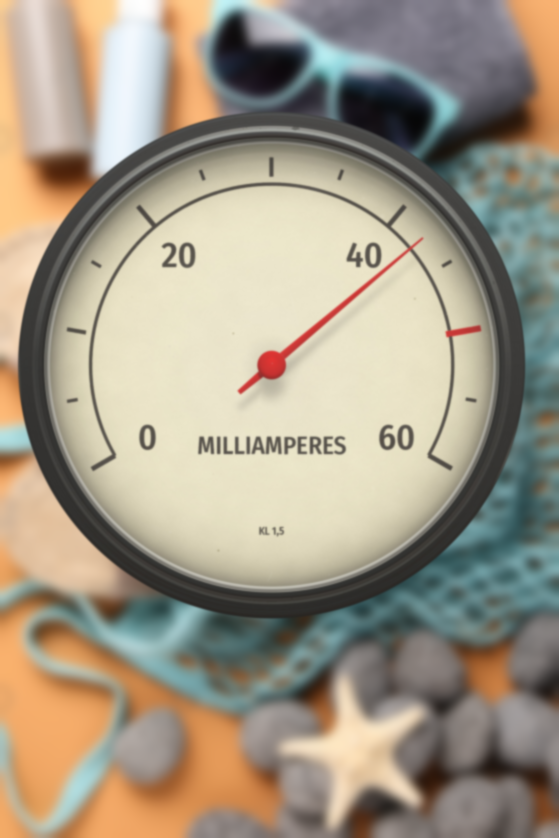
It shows 42.5 mA
